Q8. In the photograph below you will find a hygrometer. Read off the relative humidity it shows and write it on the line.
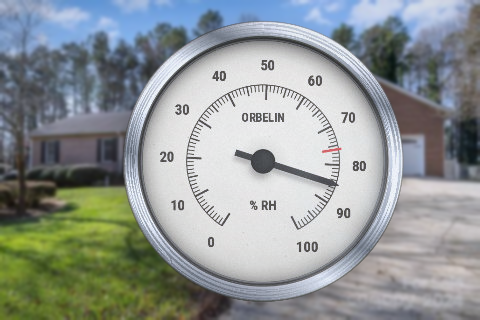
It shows 85 %
